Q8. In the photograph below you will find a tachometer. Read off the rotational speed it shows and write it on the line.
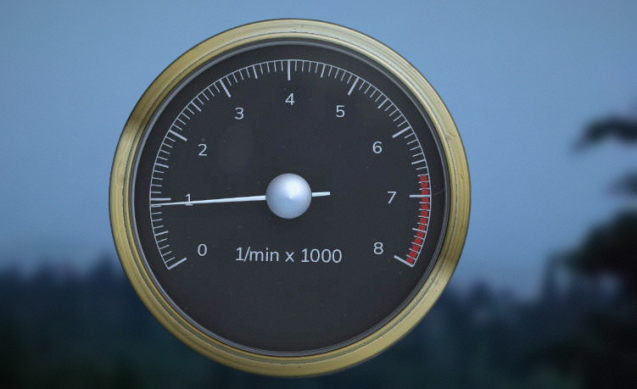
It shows 900 rpm
